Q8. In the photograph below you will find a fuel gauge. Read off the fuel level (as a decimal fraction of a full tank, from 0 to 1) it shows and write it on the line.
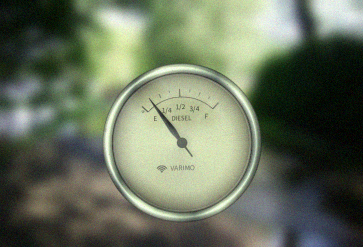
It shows 0.125
